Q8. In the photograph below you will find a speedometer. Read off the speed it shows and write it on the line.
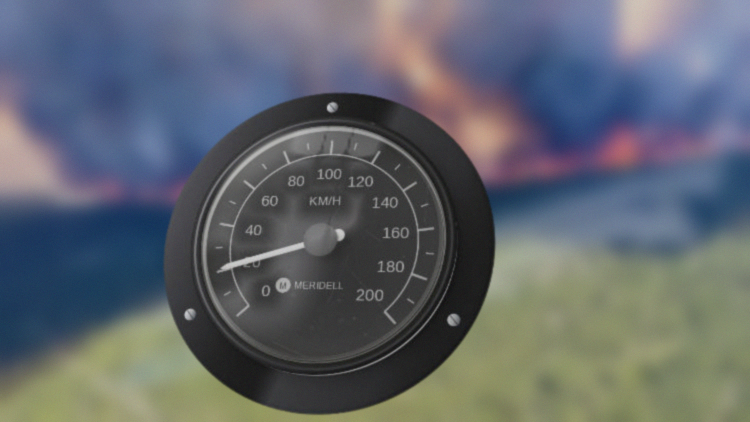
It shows 20 km/h
